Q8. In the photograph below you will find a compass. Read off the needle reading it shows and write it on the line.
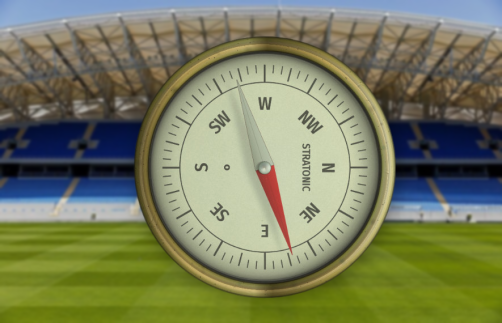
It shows 72.5 °
